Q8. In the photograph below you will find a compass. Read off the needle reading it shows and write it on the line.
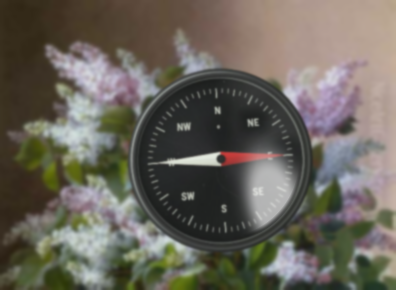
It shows 90 °
